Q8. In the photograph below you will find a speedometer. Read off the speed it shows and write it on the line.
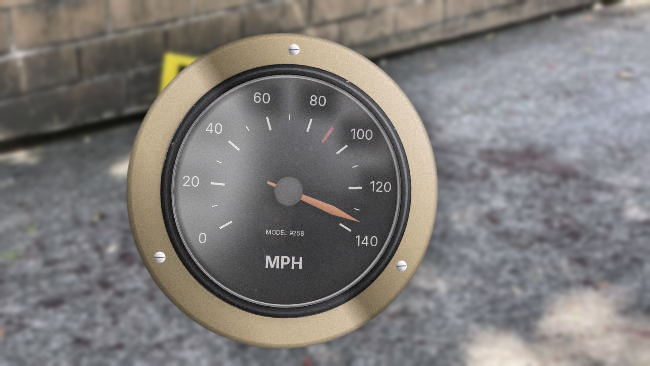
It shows 135 mph
